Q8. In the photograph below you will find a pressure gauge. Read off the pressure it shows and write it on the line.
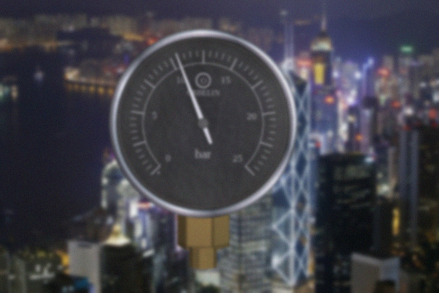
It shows 10.5 bar
